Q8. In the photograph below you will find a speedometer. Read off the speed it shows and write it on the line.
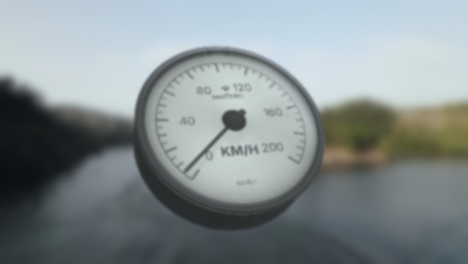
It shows 5 km/h
